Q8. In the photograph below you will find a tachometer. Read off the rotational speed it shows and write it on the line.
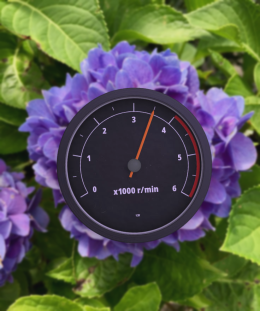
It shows 3500 rpm
